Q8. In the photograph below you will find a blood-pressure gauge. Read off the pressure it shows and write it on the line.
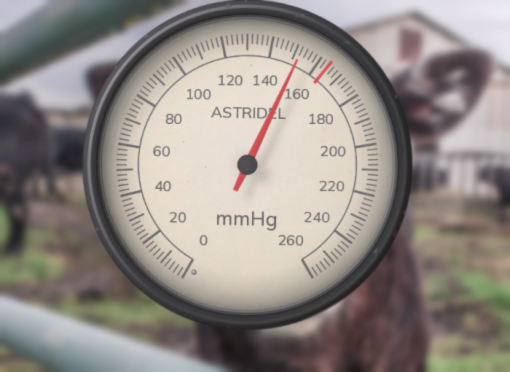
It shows 152 mmHg
